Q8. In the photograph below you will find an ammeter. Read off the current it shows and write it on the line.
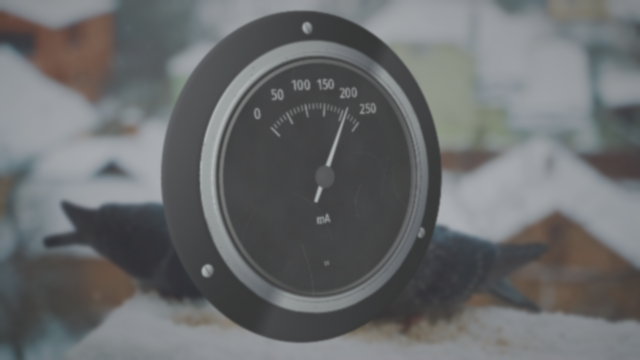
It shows 200 mA
